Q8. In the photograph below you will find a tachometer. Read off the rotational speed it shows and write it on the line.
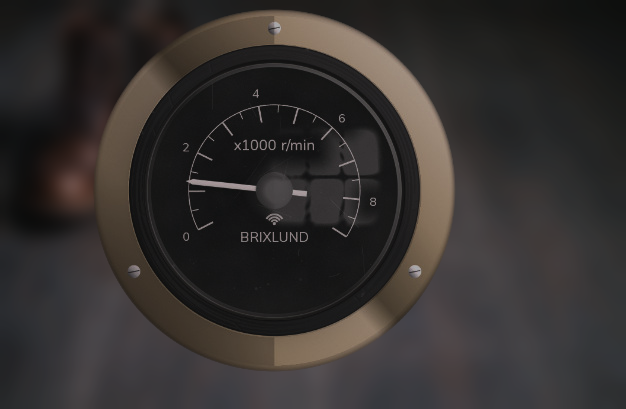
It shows 1250 rpm
